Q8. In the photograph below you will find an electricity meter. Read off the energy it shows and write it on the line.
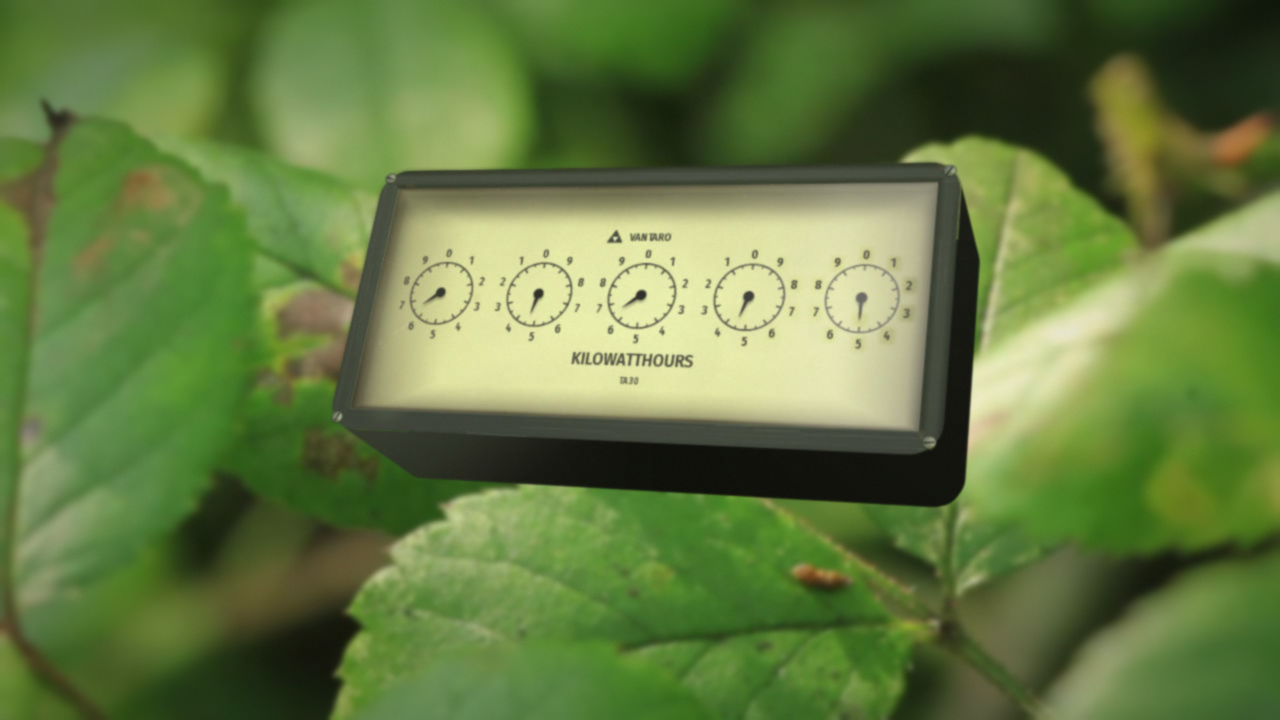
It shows 64645 kWh
